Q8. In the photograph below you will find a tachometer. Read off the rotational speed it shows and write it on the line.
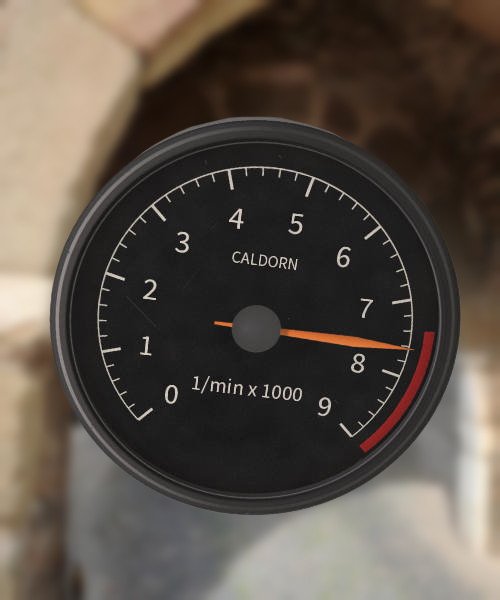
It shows 7600 rpm
